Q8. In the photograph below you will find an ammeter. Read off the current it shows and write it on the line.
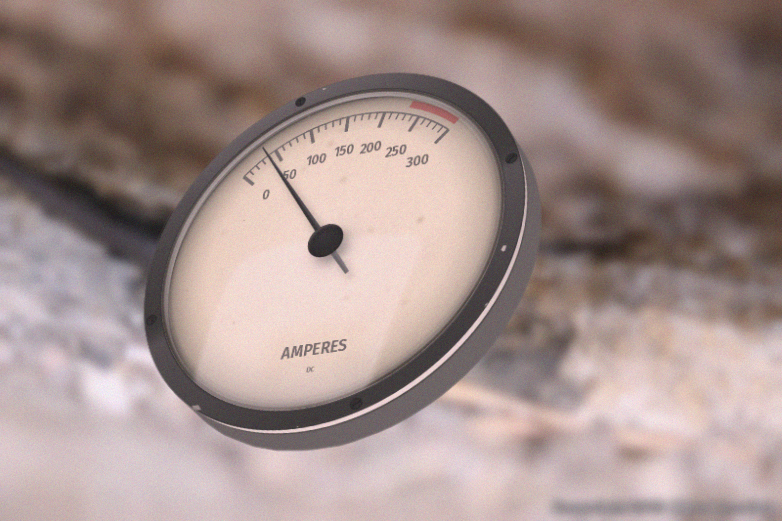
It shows 40 A
